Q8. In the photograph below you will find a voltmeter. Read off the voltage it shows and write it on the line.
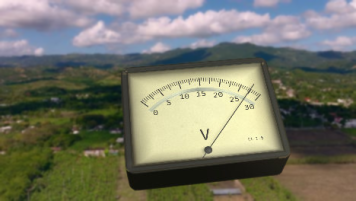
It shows 27.5 V
